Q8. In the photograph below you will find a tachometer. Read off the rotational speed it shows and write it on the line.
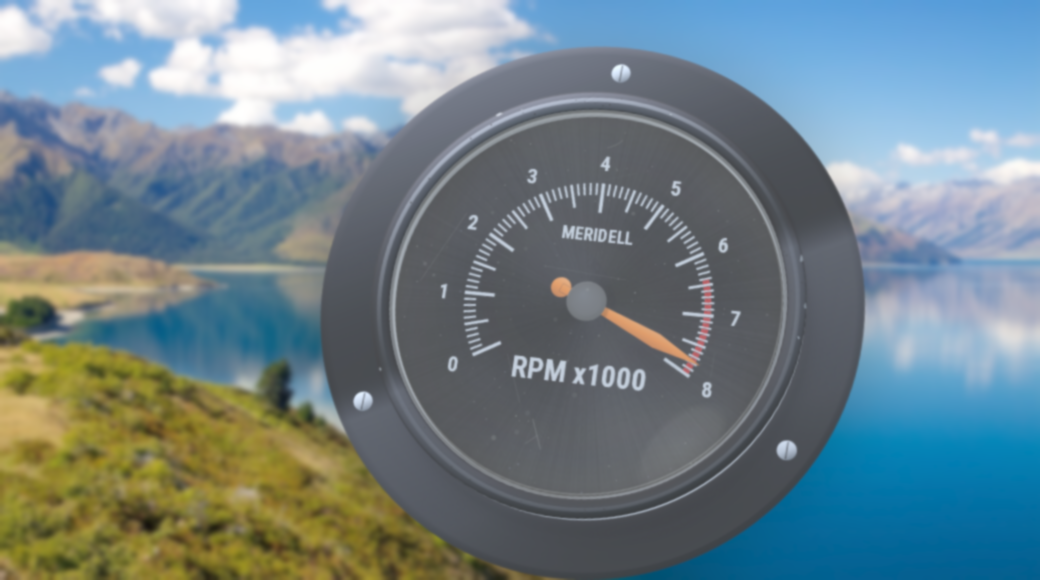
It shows 7800 rpm
